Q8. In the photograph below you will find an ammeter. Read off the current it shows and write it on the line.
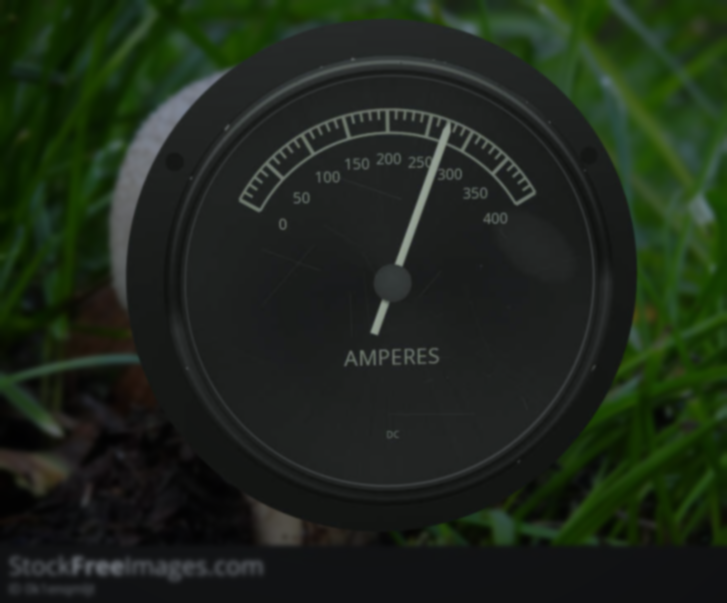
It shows 270 A
